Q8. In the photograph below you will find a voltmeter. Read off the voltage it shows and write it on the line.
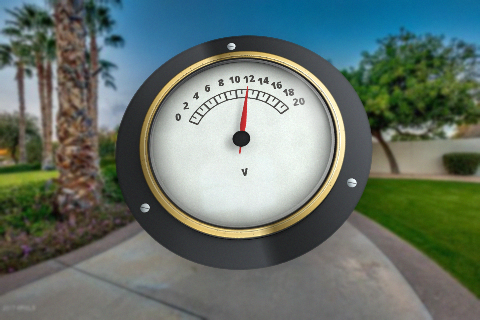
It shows 12 V
